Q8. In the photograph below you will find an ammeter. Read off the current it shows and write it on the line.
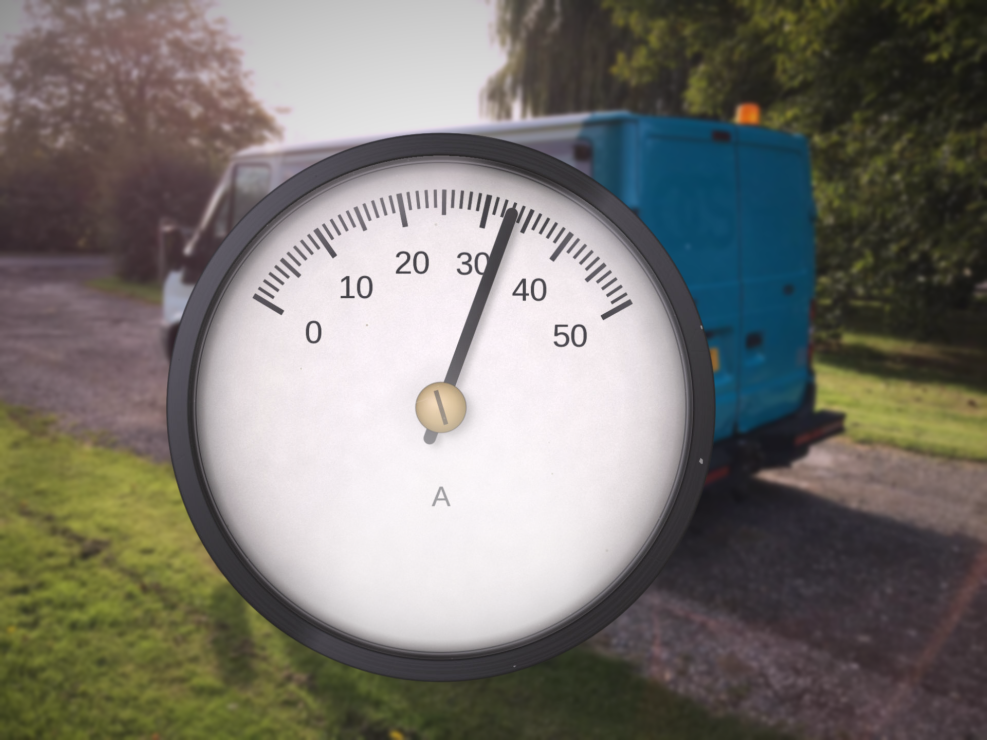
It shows 33 A
